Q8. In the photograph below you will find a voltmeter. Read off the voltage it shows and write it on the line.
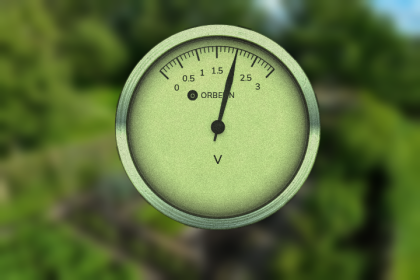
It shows 2 V
